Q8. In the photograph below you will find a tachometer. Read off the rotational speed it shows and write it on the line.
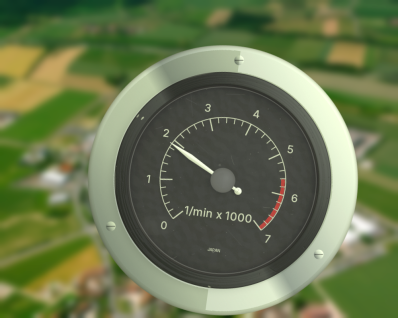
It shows 1900 rpm
